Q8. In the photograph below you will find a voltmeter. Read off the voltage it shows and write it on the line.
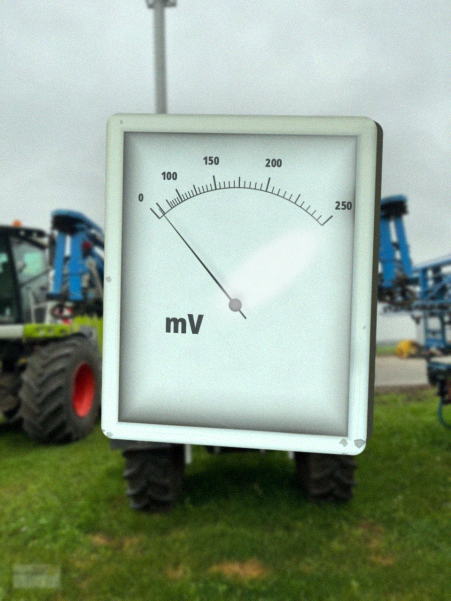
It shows 50 mV
